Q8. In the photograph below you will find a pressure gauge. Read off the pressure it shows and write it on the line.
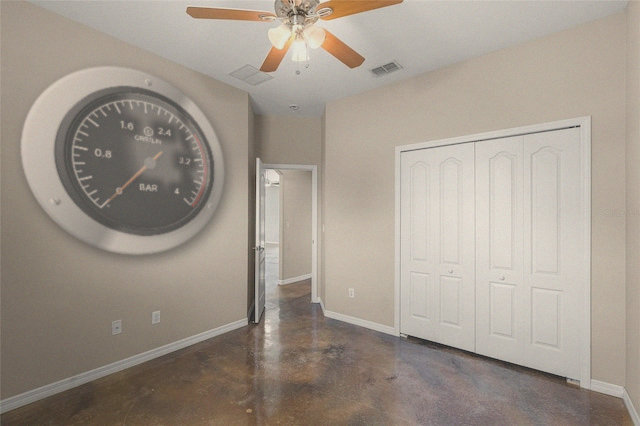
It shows 0 bar
